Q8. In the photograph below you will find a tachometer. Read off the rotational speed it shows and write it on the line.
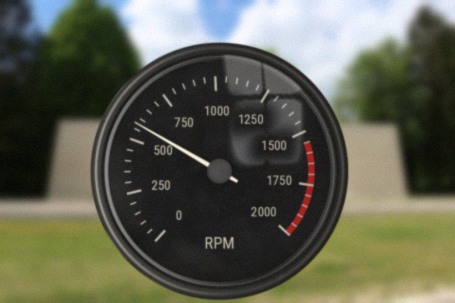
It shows 575 rpm
